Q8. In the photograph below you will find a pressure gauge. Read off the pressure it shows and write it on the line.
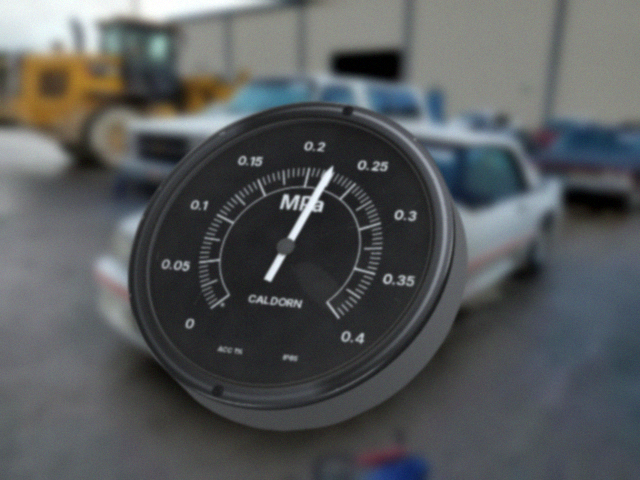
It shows 0.225 MPa
